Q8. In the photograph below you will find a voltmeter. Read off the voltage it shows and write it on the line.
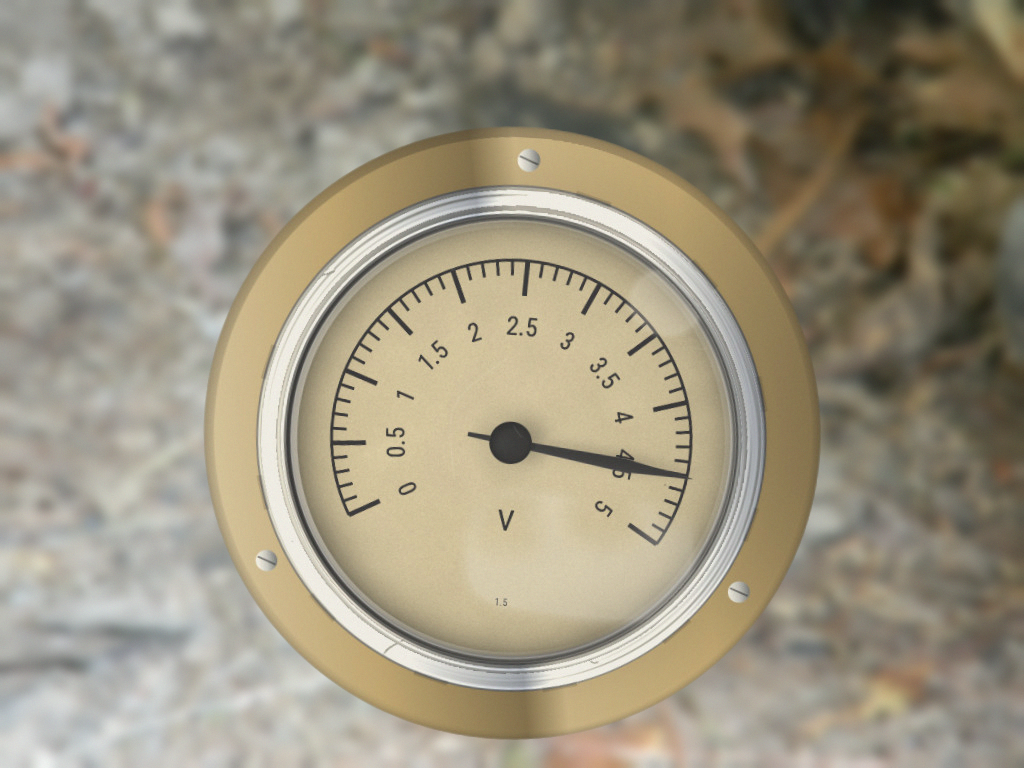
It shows 4.5 V
